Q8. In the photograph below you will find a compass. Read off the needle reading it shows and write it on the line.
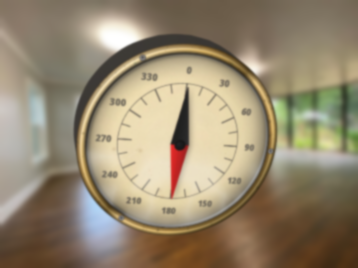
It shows 180 °
